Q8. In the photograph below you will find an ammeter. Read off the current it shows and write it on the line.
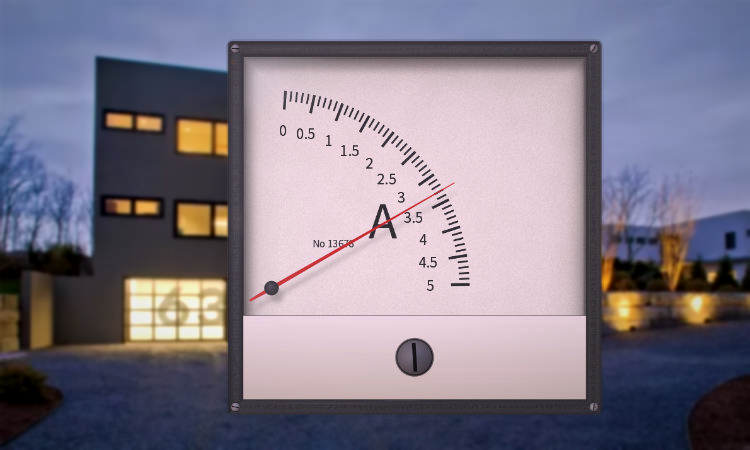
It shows 3.3 A
